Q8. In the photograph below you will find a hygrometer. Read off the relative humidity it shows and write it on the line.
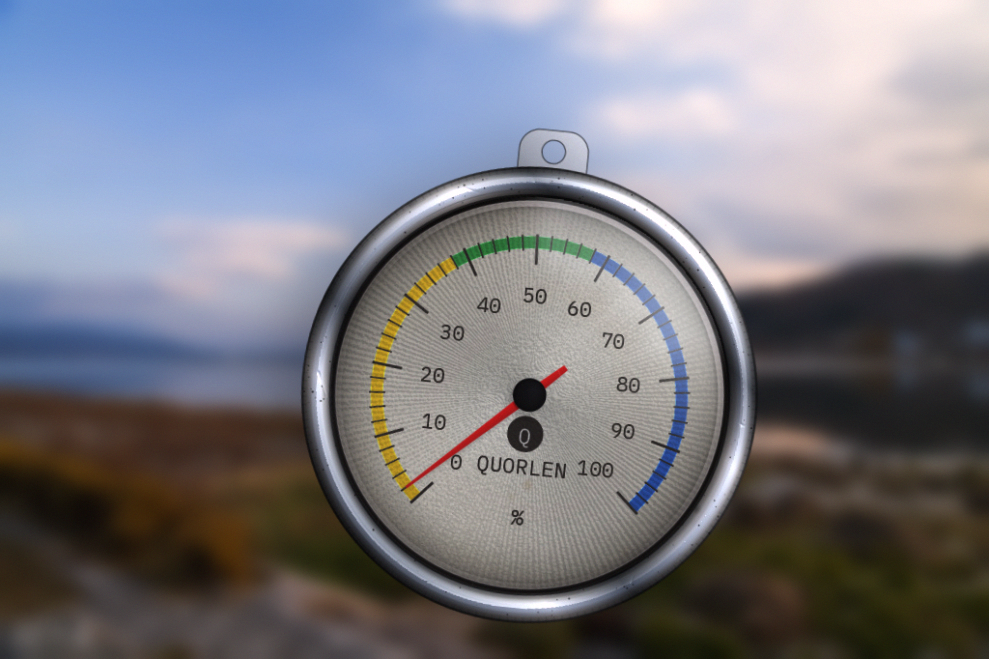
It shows 2 %
